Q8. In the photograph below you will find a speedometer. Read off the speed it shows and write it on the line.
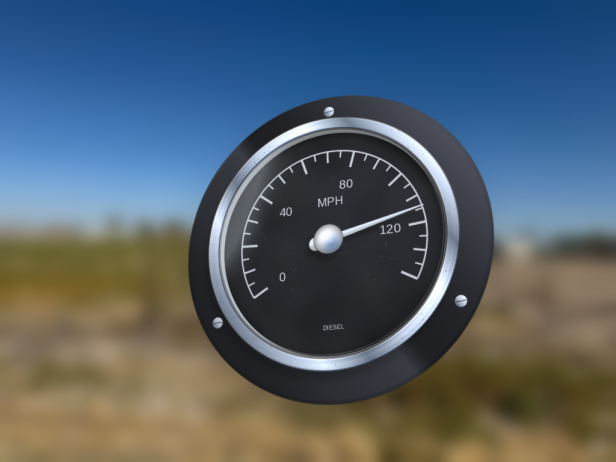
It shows 115 mph
